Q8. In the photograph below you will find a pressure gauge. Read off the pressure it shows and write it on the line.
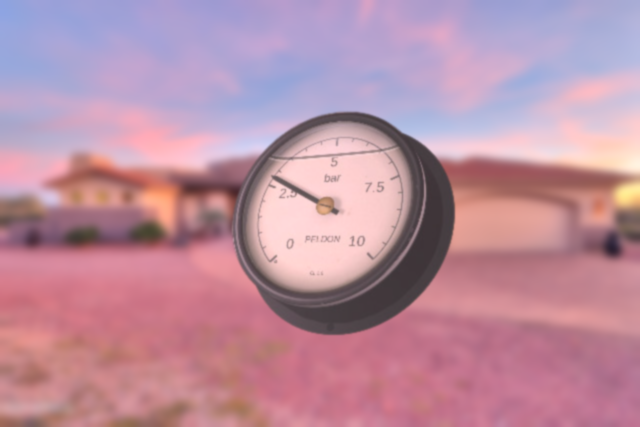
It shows 2.75 bar
